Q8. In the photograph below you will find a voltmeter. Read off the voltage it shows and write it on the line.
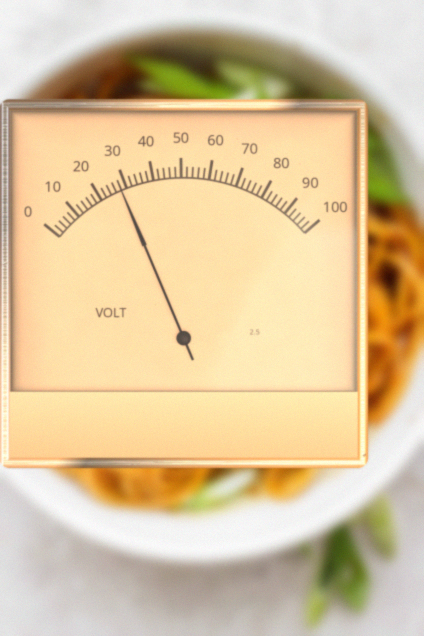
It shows 28 V
